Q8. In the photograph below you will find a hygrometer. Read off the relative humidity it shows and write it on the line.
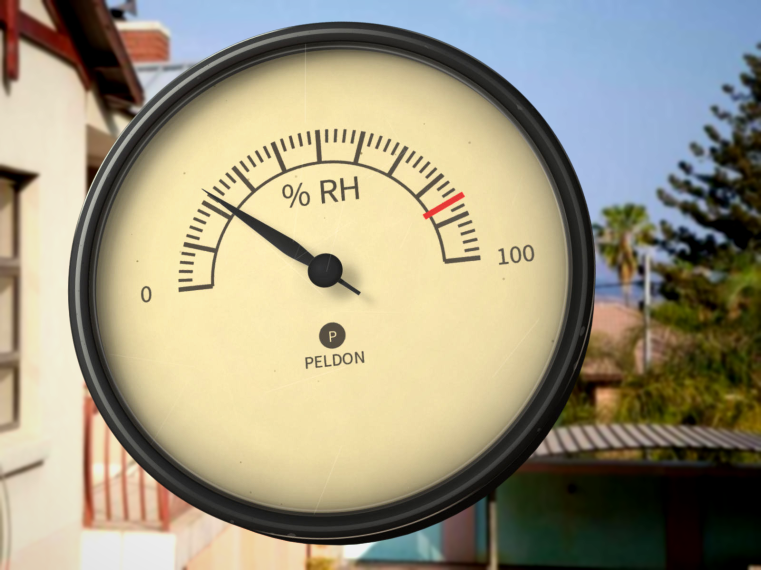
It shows 22 %
